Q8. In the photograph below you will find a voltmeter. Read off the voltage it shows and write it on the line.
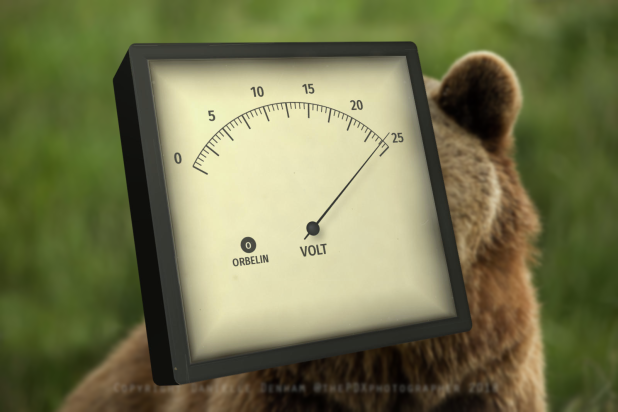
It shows 24 V
